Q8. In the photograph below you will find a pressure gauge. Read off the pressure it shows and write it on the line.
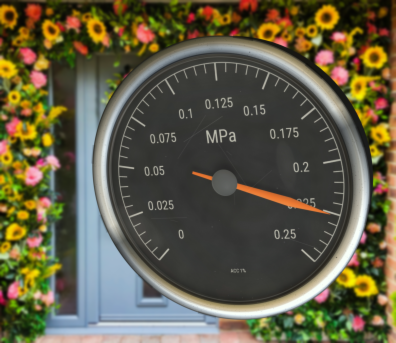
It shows 0.225 MPa
